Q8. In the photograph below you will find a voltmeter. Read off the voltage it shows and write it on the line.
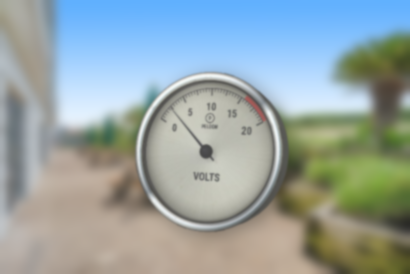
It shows 2.5 V
